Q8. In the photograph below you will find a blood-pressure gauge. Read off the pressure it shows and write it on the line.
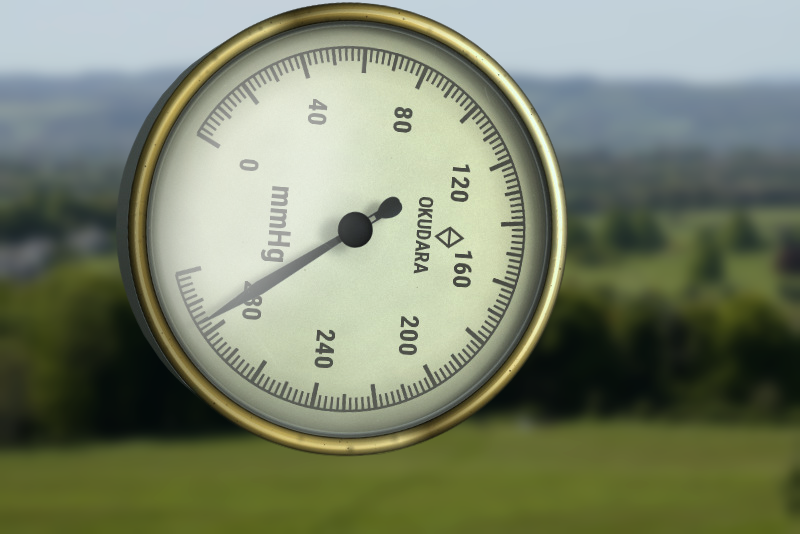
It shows 284 mmHg
